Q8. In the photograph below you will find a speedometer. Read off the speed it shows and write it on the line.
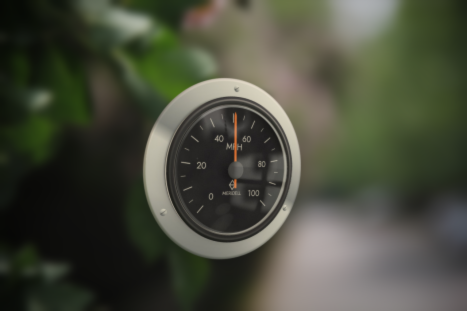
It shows 50 mph
